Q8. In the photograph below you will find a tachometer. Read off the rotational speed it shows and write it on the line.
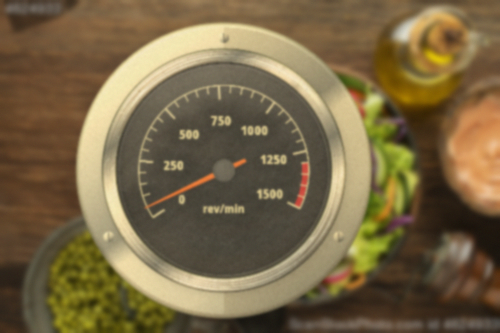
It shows 50 rpm
